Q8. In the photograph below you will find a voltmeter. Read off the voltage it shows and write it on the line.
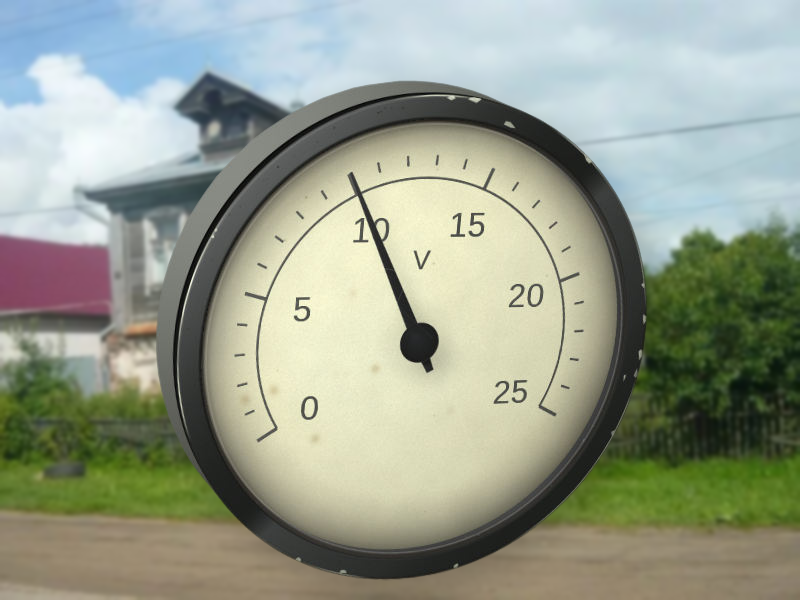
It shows 10 V
